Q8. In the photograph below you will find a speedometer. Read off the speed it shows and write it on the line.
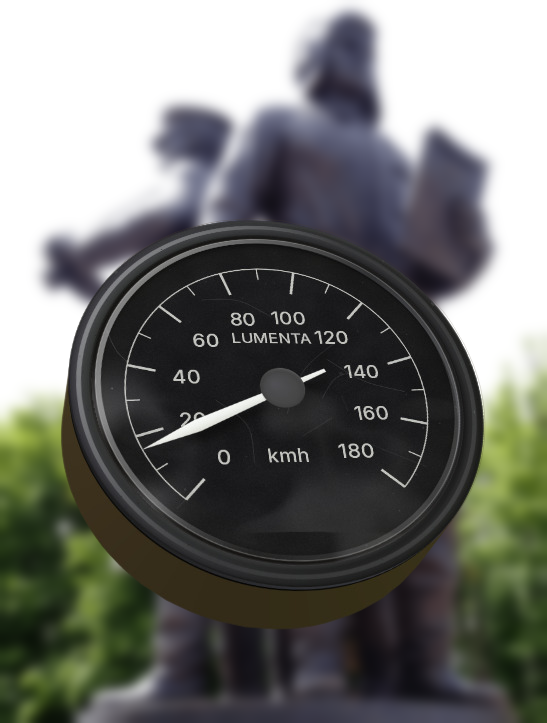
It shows 15 km/h
